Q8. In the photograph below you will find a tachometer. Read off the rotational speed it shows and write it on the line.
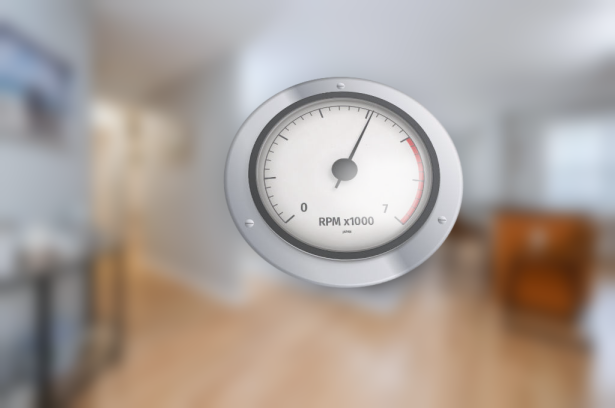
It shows 4100 rpm
